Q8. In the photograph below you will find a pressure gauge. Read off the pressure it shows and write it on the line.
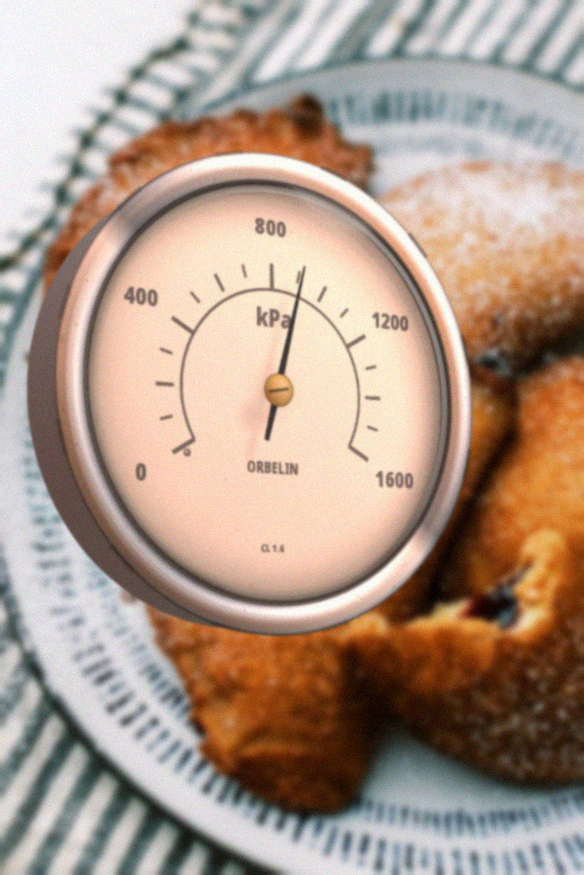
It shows 900 kPa
